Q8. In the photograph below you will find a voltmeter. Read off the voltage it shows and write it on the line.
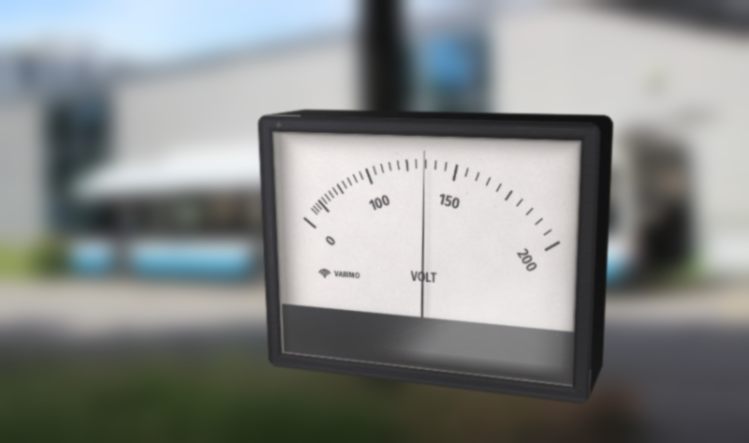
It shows 135 V
